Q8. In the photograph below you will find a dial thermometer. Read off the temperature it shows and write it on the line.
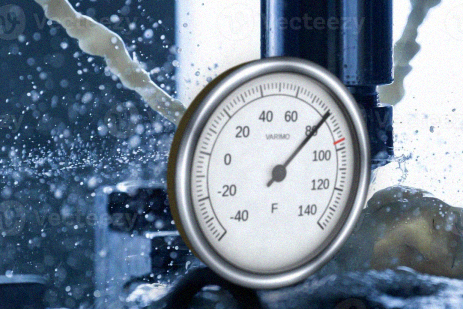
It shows 80 °F
